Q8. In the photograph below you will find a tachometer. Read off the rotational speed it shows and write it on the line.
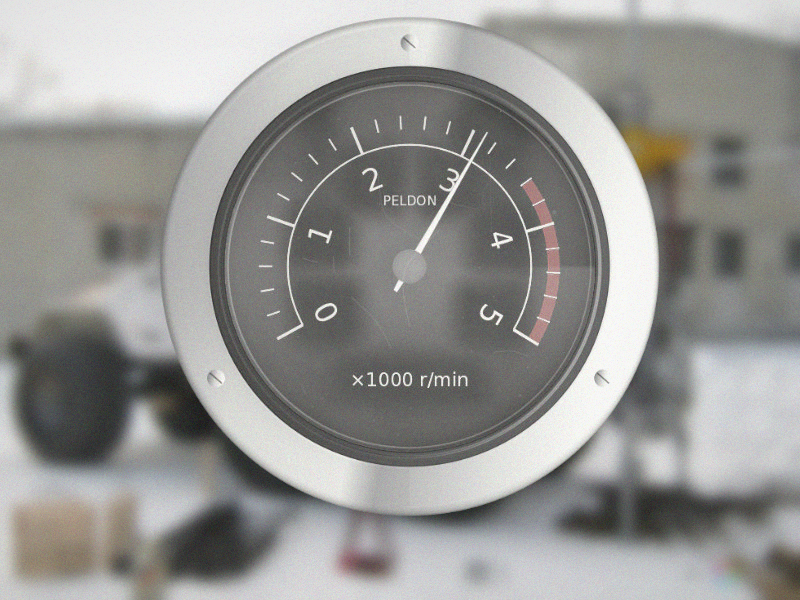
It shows 3100 rpm
